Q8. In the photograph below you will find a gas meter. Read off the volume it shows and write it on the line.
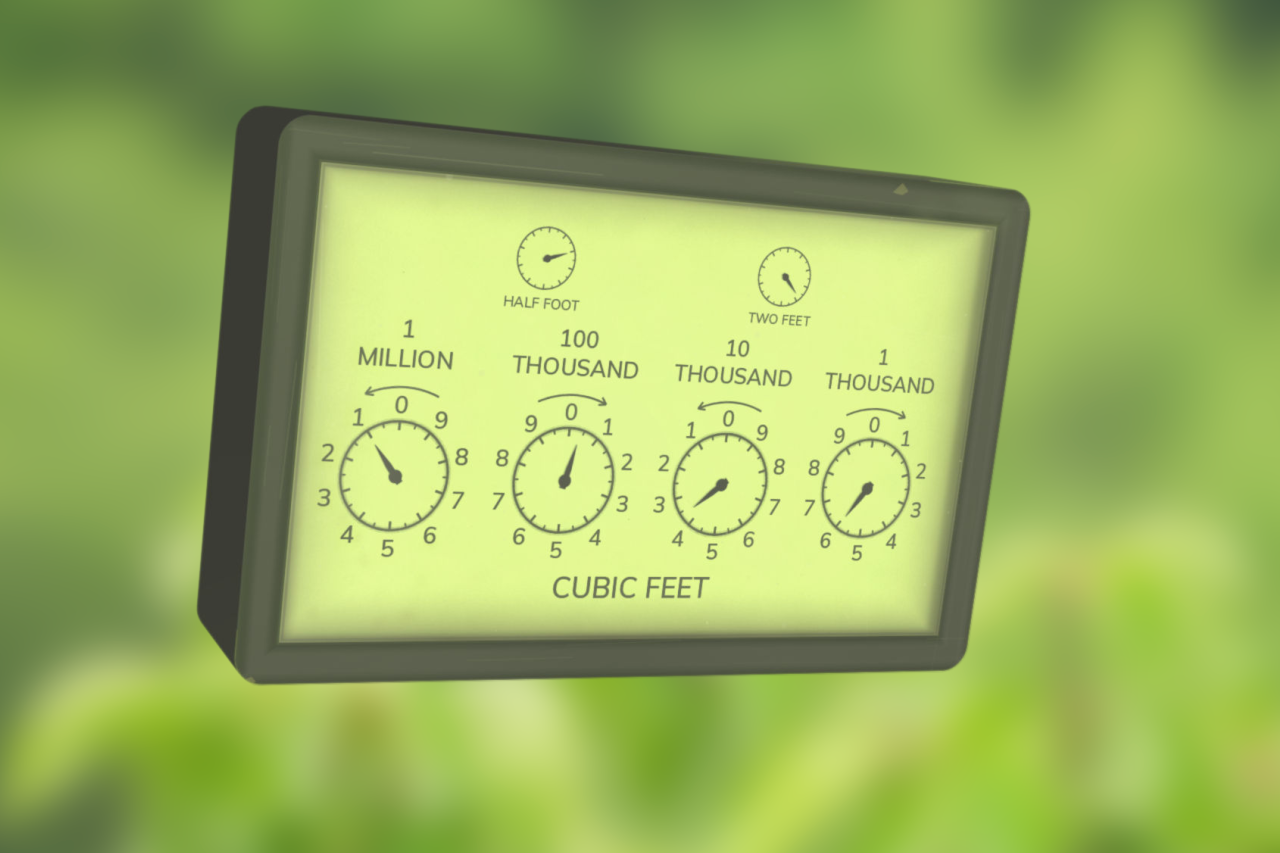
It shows 103600 ft³
